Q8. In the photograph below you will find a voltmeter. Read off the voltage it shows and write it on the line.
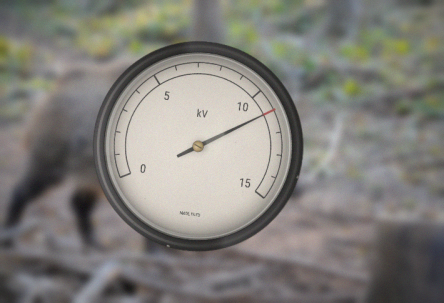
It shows 11 kV
